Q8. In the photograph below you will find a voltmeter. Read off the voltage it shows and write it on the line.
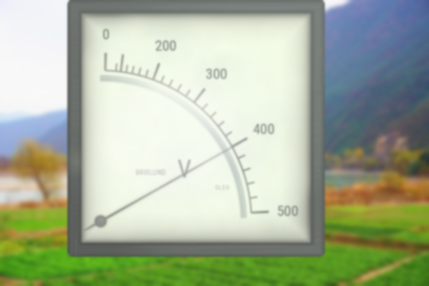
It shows 400 V
